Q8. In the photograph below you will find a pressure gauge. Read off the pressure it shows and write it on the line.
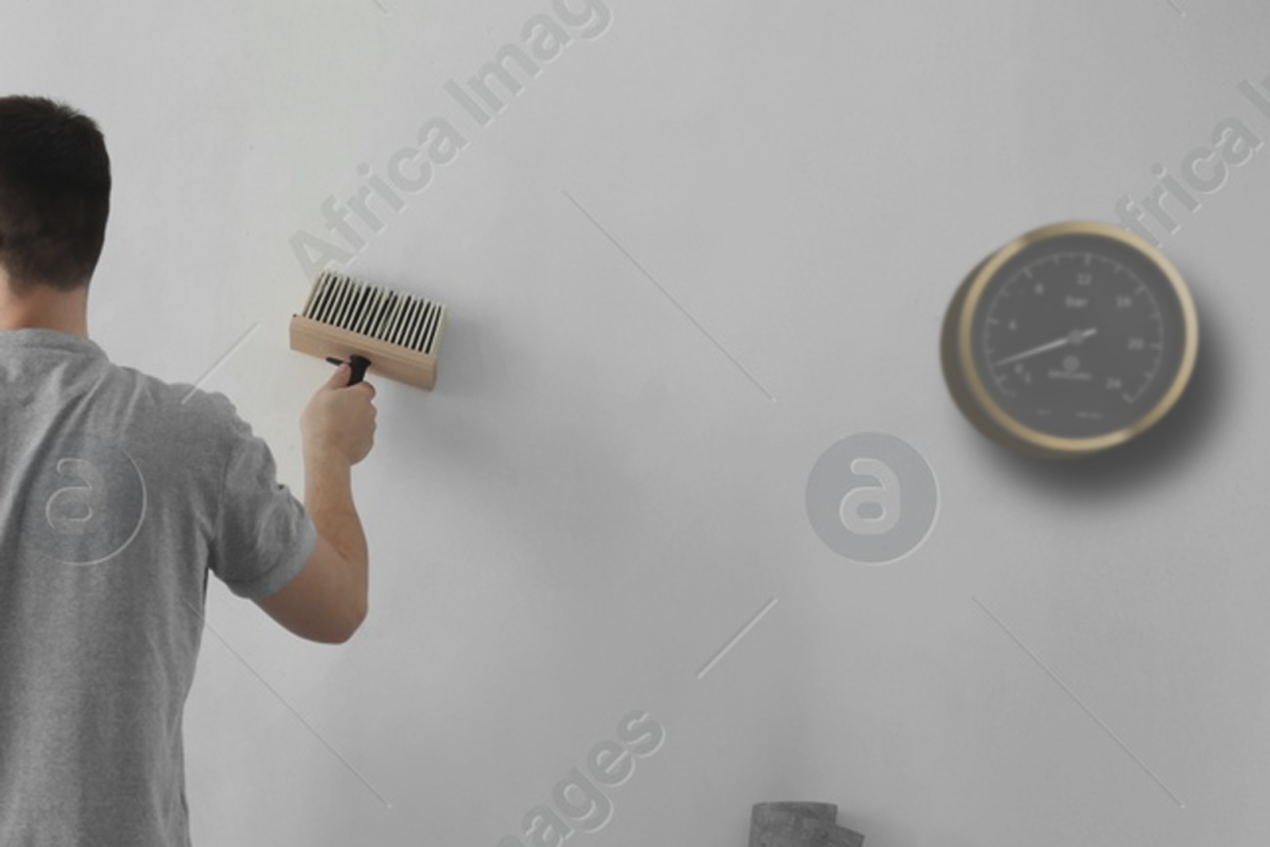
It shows 1 bar
